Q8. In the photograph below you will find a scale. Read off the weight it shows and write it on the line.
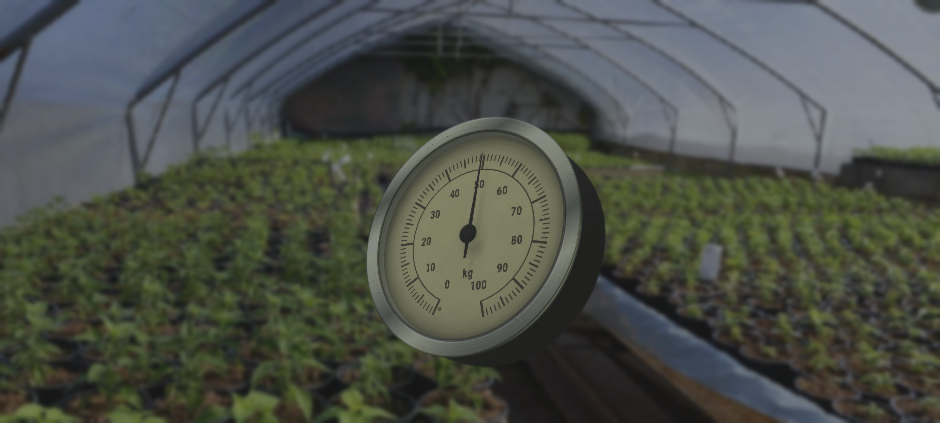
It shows 50 kg
